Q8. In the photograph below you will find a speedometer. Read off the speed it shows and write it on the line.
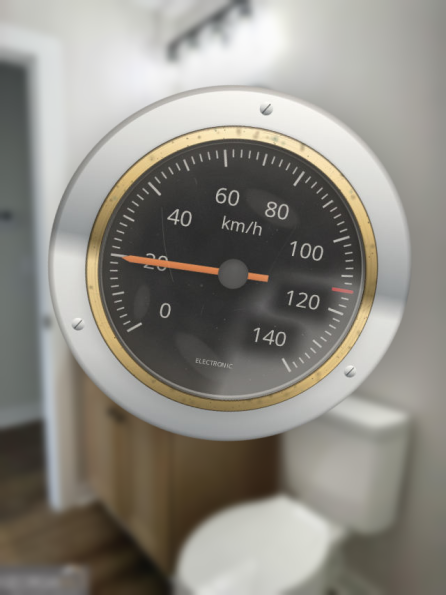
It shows 20 km/h
